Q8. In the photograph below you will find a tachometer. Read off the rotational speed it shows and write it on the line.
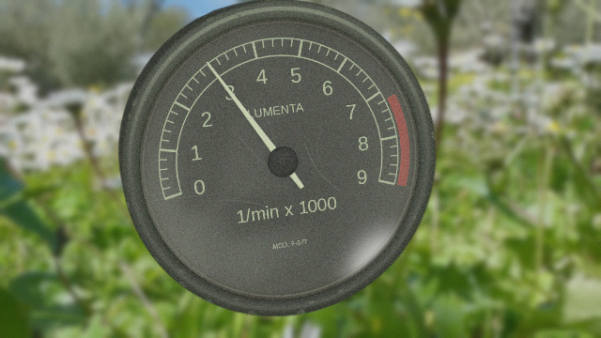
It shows 3000 rpm
